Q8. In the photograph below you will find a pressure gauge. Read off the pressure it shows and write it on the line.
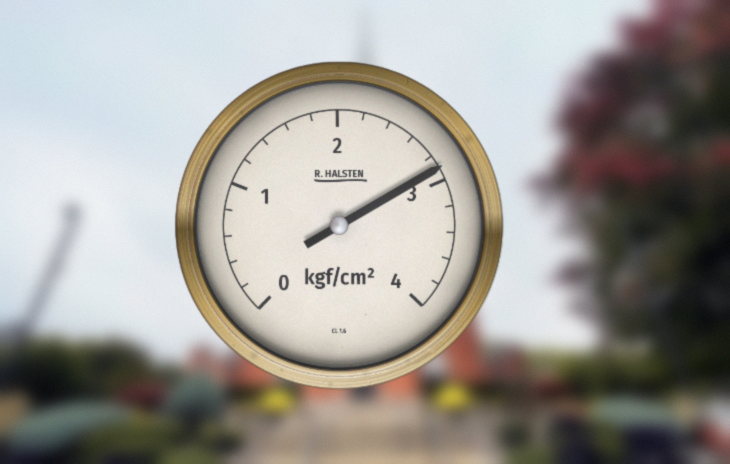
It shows 2.9 kg/cm²
